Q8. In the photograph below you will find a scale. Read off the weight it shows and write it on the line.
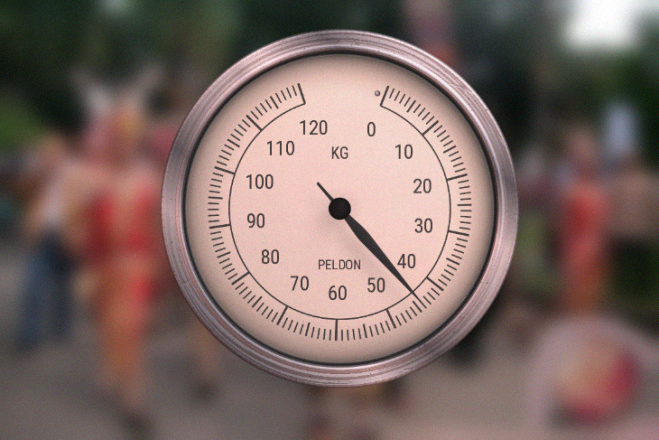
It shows 44 kg
